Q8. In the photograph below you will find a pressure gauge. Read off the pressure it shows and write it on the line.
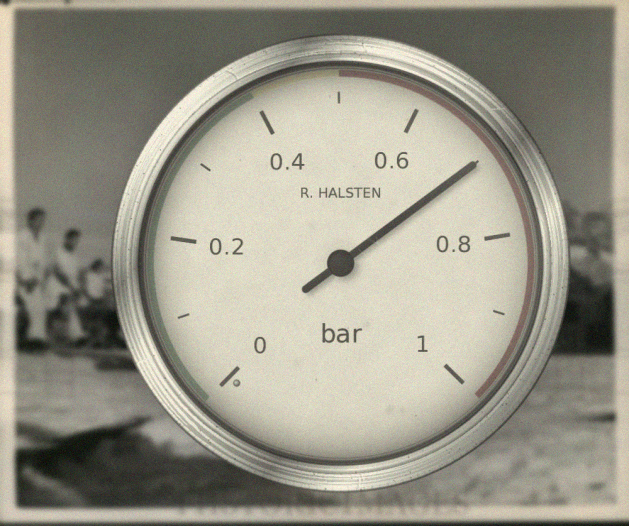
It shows 0.7 bar
